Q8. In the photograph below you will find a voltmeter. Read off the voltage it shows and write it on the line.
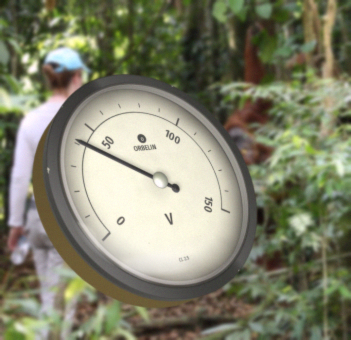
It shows 40 V
